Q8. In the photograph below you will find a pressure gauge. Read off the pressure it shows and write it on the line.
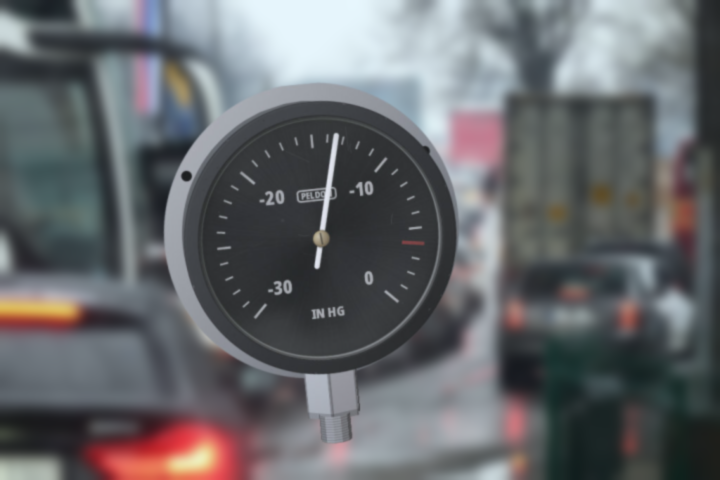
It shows -13.5 inHg
